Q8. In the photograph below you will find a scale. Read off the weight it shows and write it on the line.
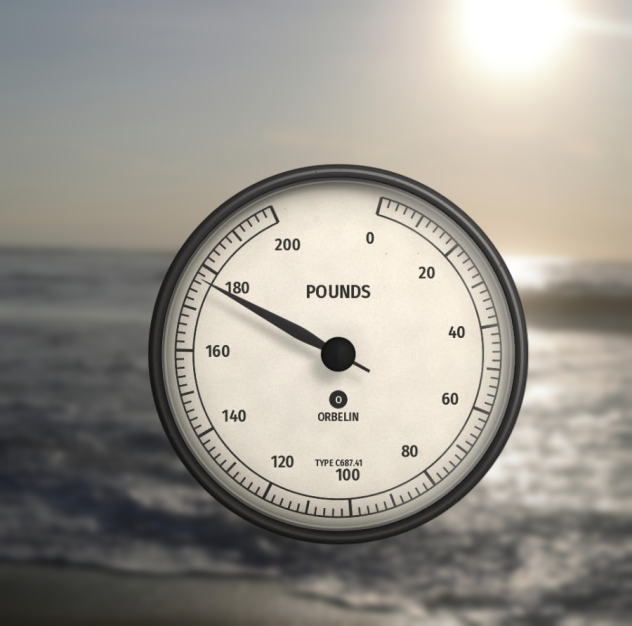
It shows 177 lb
